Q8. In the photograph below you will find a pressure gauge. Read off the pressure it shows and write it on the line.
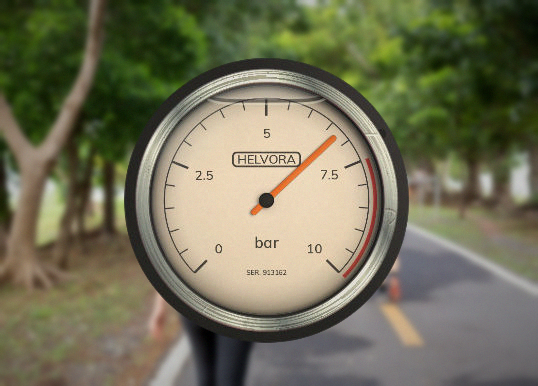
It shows 6.75 bar
